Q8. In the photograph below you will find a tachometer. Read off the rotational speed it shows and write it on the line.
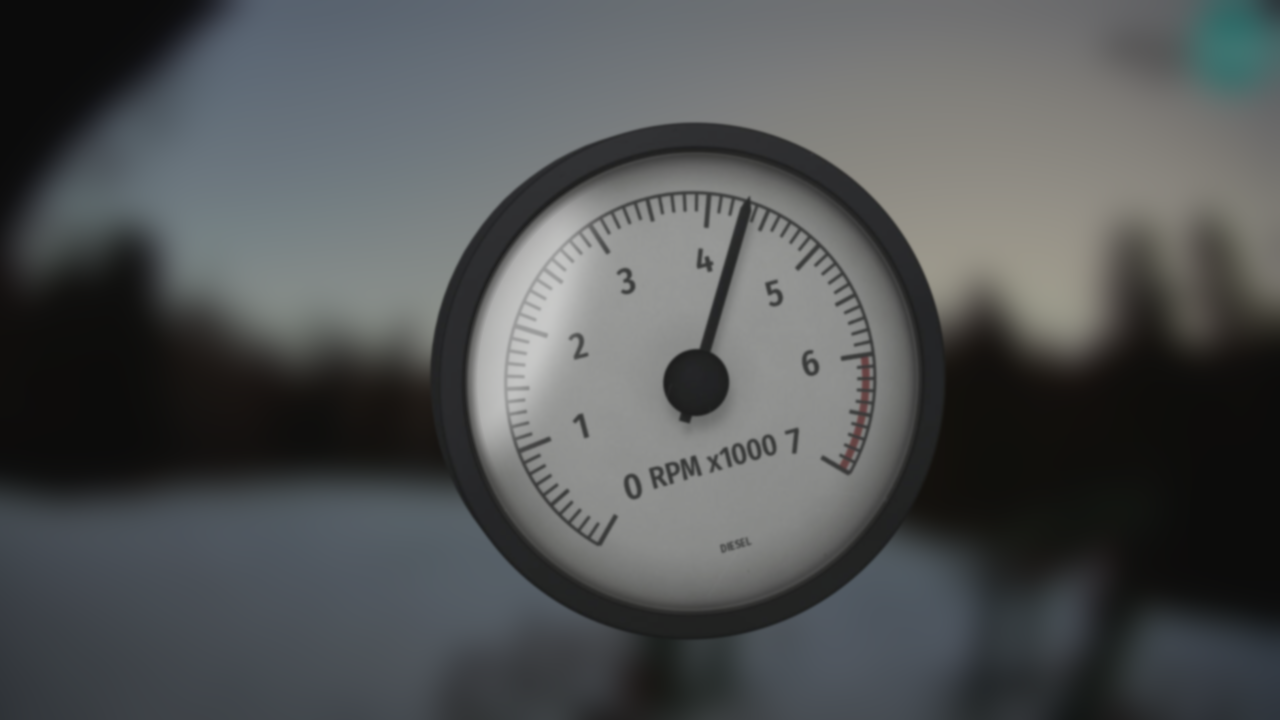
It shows 4300 rpm
